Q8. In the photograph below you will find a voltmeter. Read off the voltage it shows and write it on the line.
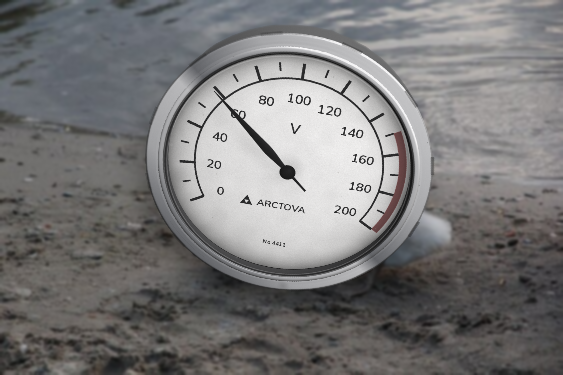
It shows 60 V
